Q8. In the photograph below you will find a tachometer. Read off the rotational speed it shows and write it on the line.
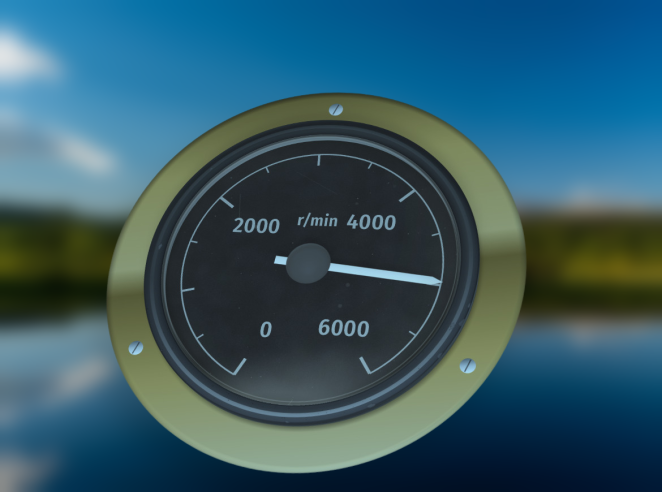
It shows 5000 rpm
